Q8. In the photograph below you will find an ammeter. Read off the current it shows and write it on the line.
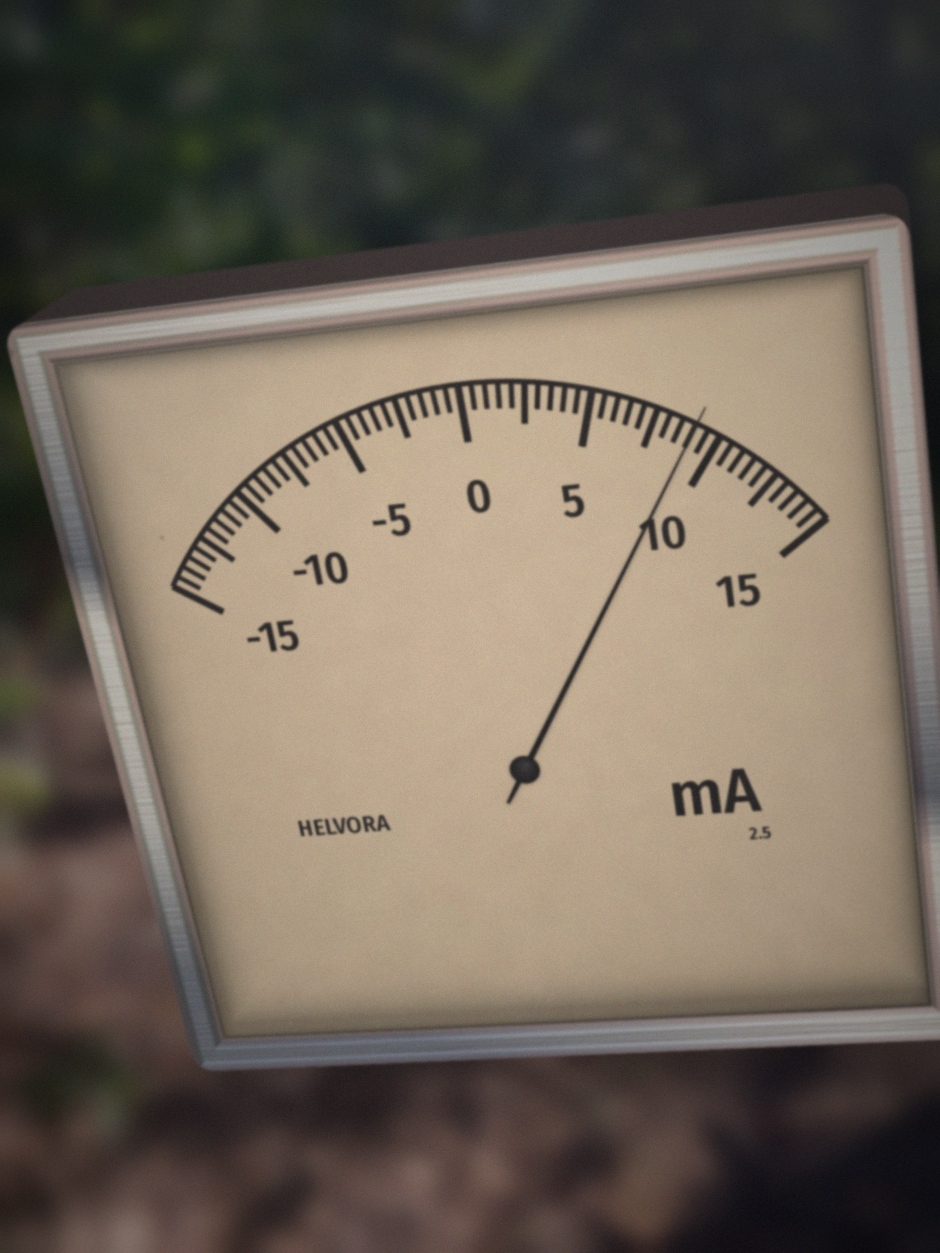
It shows 9 mA
